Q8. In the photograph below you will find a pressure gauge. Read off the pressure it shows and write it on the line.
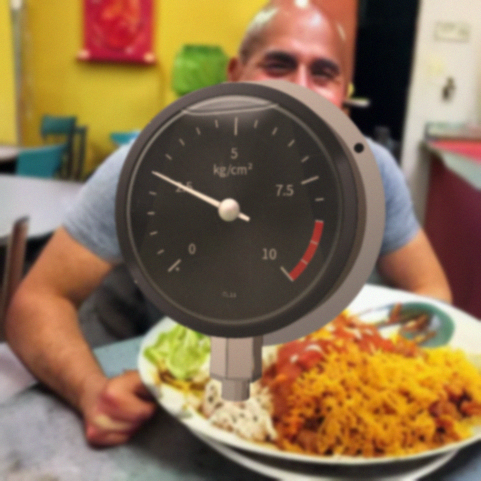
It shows 2.5 kg/cm²
